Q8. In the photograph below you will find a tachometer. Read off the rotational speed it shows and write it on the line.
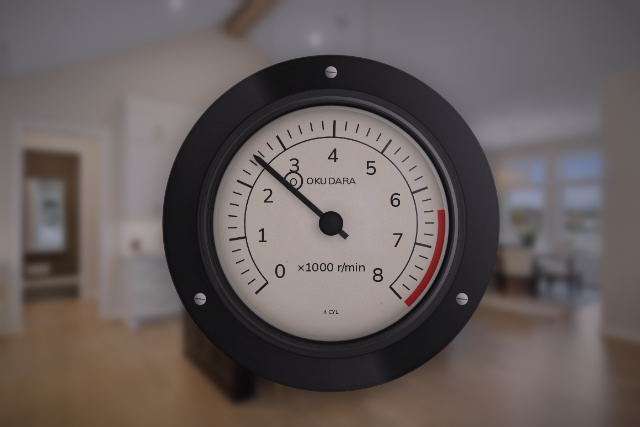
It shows 2500 rpm
